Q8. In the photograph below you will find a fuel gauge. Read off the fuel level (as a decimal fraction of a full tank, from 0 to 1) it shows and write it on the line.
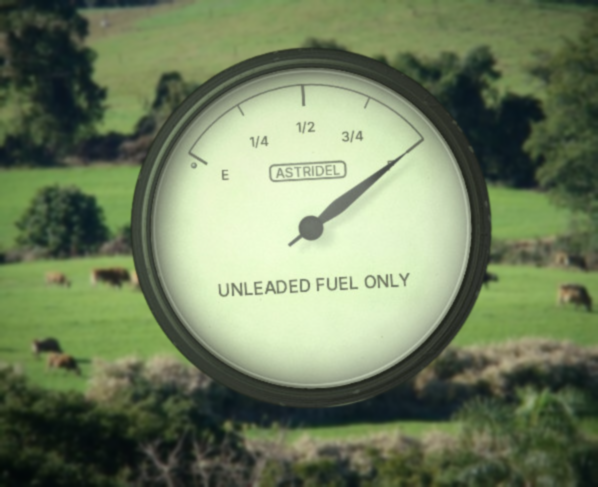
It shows 1
